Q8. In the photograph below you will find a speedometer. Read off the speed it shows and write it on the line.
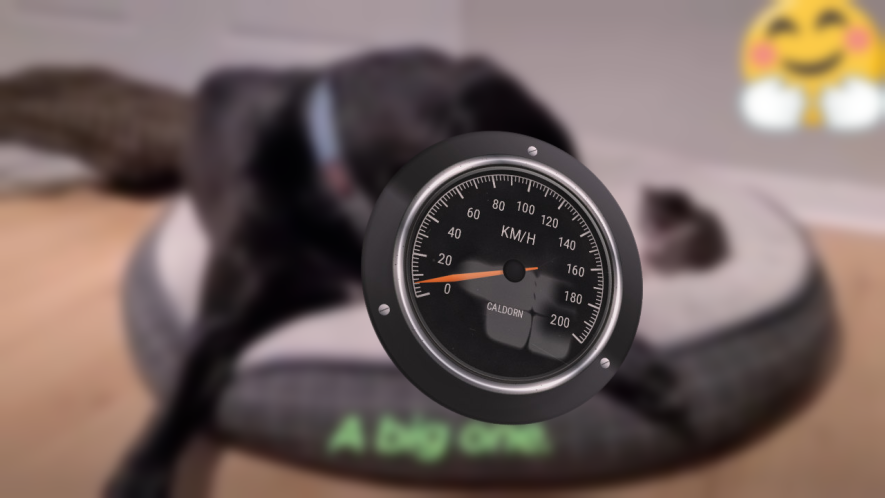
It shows 6 km/h
